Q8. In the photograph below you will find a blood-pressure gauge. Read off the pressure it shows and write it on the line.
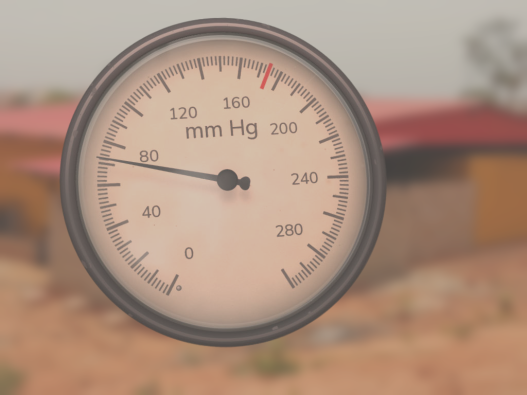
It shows 72 mmHg
